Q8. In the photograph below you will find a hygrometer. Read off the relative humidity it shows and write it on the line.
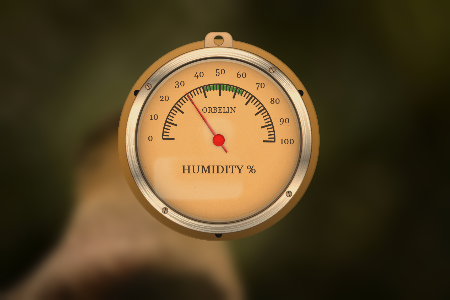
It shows 30 %
